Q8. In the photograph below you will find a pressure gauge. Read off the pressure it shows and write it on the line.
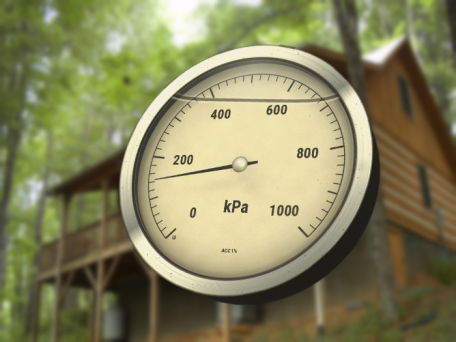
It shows 140 kPa
